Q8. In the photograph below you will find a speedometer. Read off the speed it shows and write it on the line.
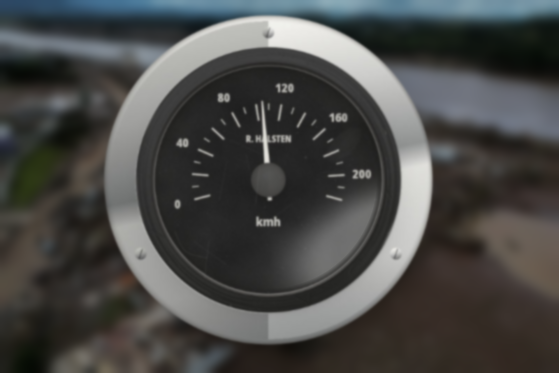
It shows 105 km/h
